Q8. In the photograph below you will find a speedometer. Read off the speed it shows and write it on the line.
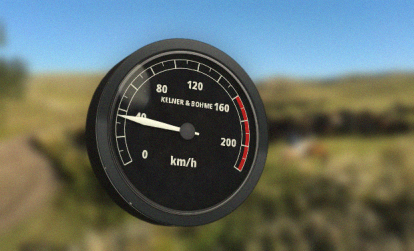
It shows 35 km/h
